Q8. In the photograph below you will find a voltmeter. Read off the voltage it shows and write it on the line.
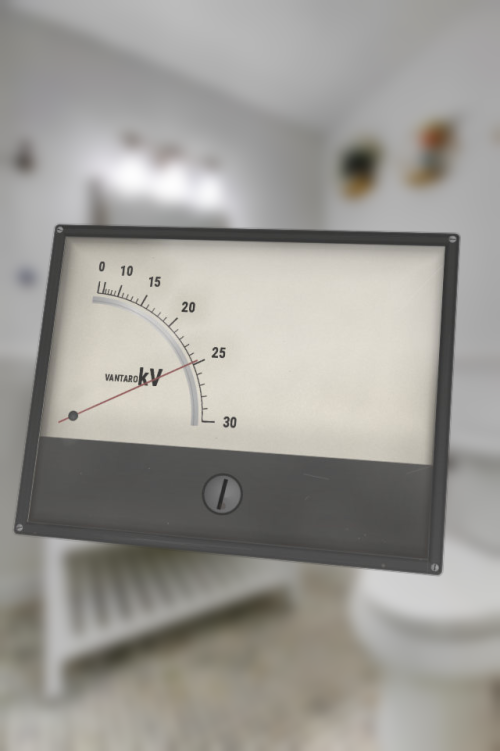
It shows 25 kV
